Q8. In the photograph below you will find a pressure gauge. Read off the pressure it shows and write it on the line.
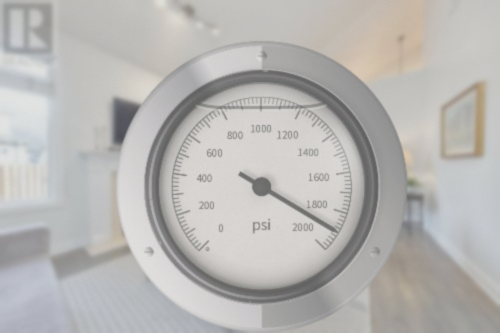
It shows 1900 psi
